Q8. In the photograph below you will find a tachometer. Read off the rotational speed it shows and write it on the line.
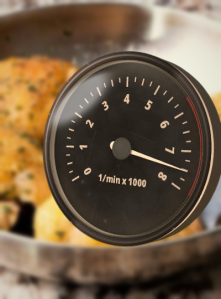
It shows 7500 rpm
